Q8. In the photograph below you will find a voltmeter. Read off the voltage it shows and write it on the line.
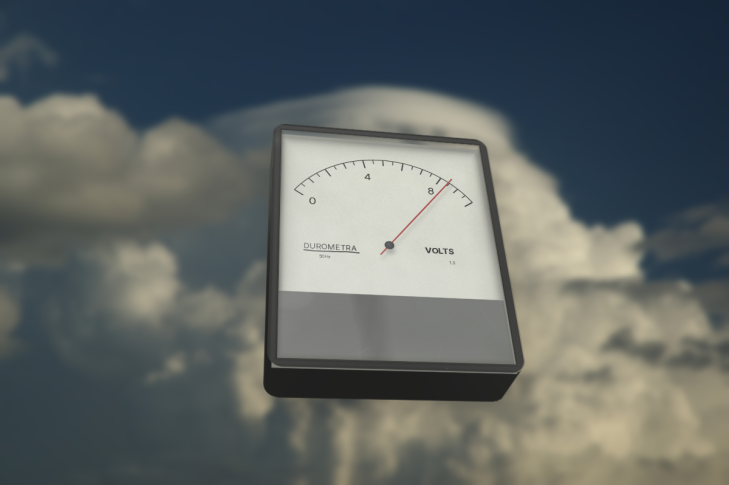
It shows 8.5 V
